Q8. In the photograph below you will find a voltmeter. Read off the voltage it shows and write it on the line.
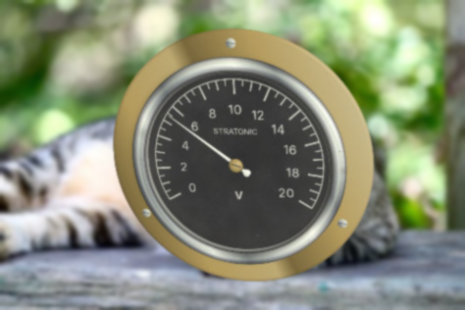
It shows 5.5 V
